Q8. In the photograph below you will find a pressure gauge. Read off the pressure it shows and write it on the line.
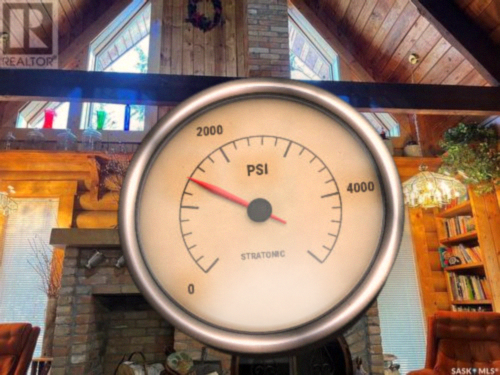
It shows 1400 psi
